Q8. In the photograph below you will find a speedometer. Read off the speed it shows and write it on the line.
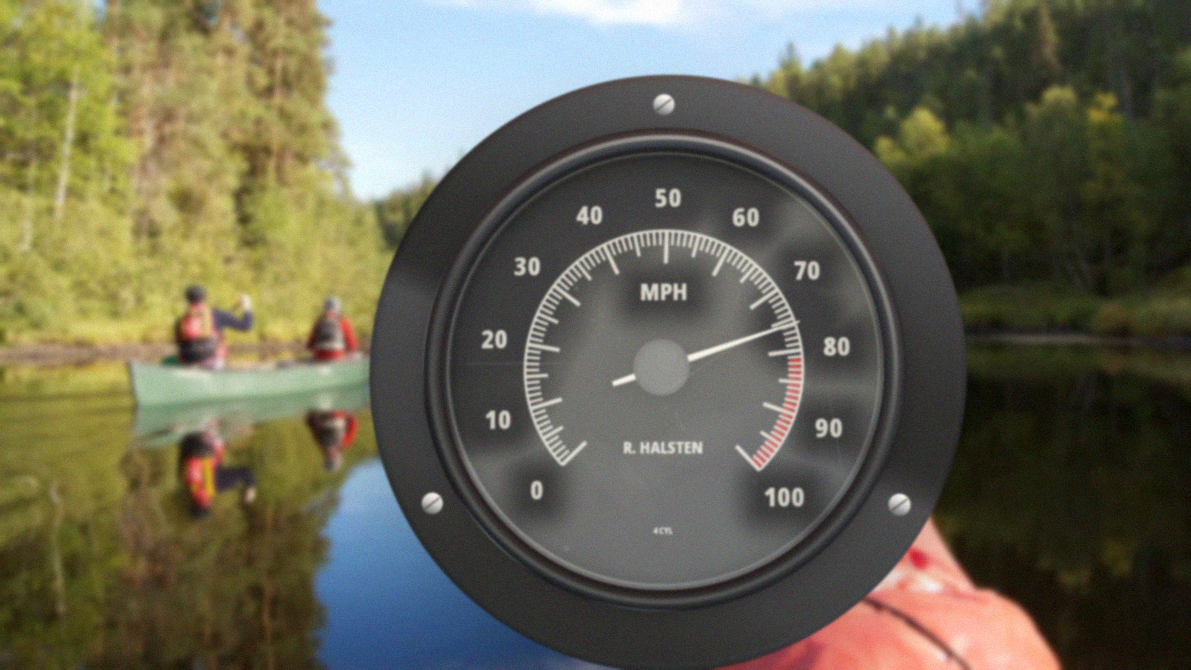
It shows 76 mph
